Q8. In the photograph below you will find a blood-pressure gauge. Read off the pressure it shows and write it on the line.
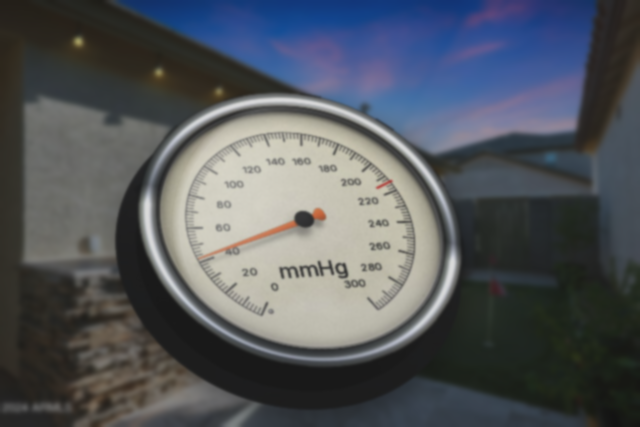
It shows 40 mmHg
